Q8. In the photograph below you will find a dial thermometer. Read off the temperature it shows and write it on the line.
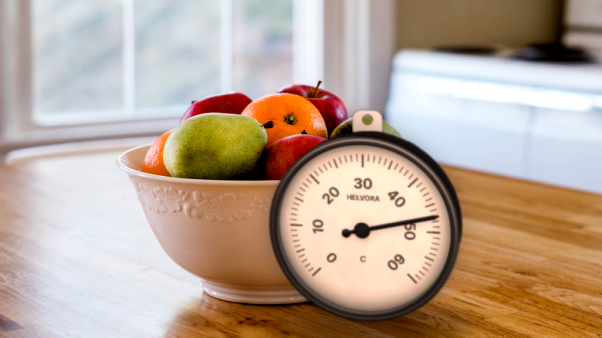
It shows 47 °C
